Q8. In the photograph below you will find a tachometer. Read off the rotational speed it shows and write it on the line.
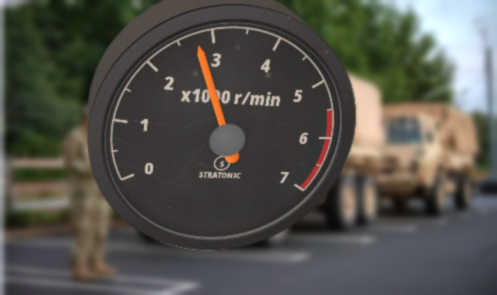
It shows 2750 rpm
